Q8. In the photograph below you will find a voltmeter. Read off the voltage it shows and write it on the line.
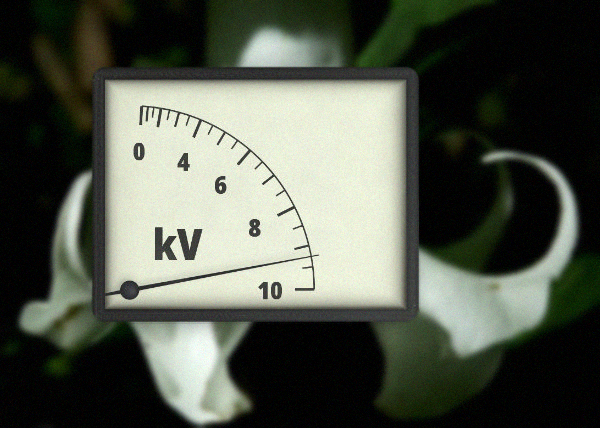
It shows 9.25 kV
